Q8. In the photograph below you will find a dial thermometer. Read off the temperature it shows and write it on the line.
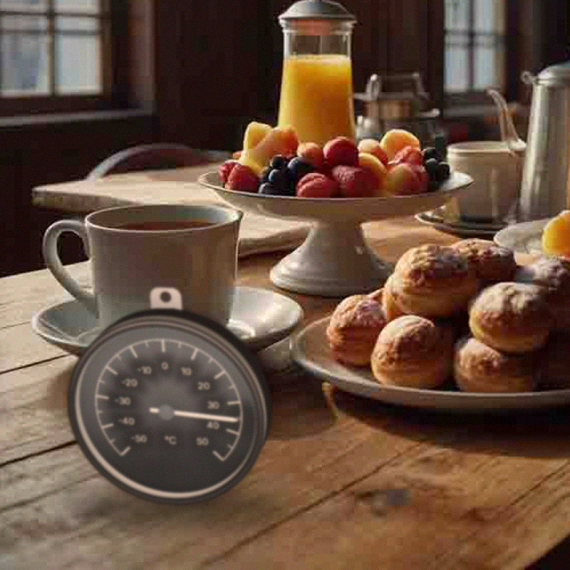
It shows 35 °C
